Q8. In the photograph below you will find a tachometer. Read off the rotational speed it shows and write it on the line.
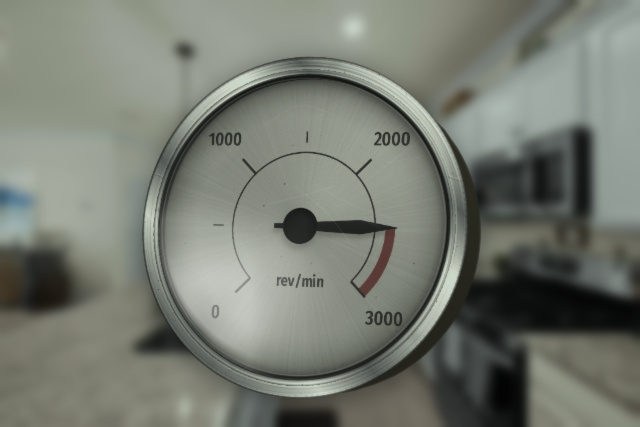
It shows 2500 rpm
